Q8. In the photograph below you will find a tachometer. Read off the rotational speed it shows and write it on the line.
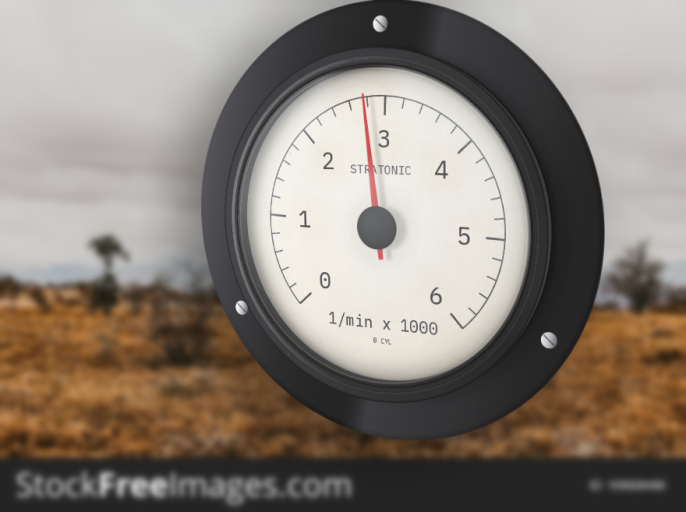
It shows 2800 rpm
